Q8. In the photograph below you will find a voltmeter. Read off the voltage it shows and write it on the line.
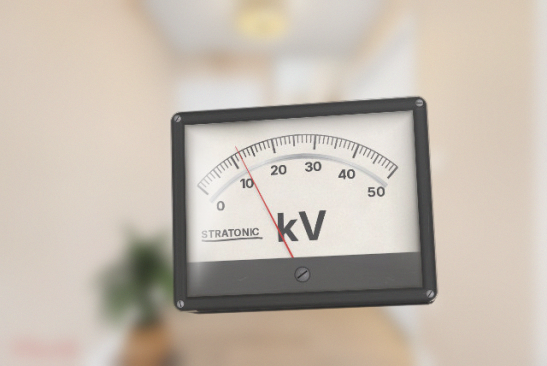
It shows 12 kV
